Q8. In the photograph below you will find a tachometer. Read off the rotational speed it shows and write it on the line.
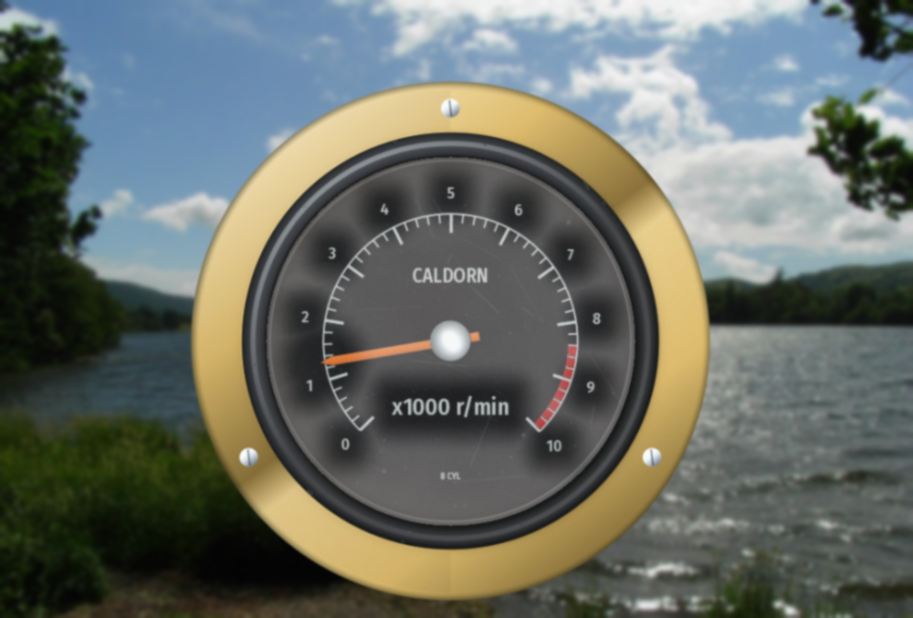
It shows 1300 rpm
